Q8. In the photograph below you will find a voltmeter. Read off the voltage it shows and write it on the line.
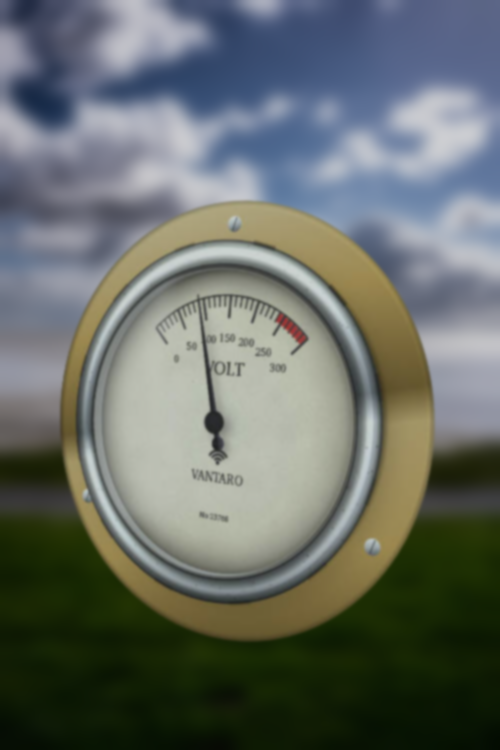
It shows 100 V
